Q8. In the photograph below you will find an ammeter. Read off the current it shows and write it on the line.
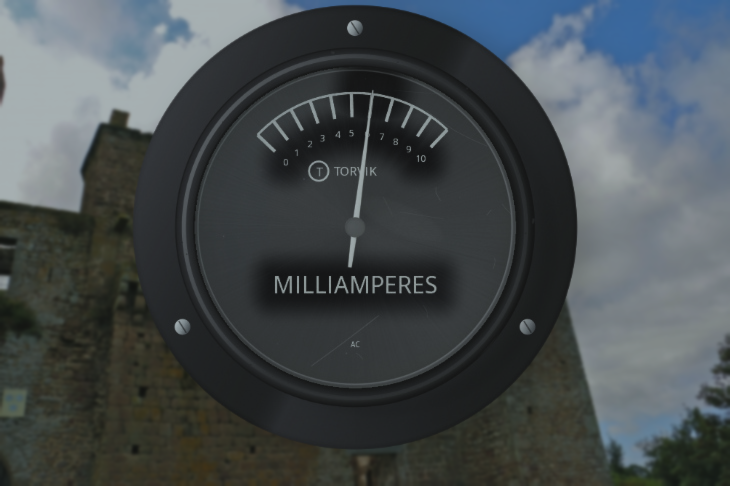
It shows 6 mA
